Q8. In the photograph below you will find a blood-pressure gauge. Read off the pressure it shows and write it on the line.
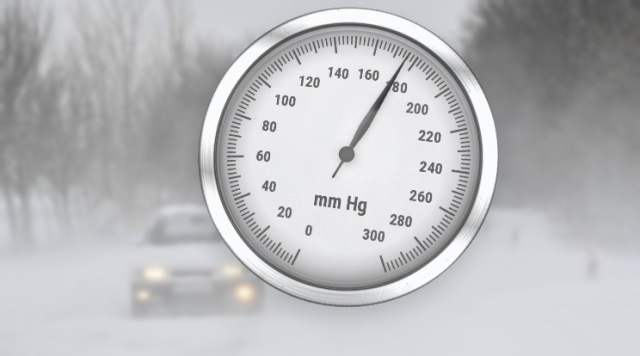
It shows 176 mmHg
